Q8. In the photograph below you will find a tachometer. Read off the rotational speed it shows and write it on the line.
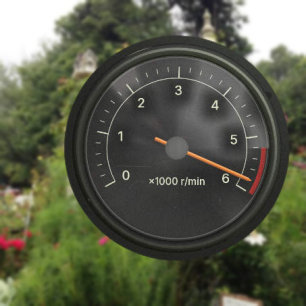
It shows 5800 rpm
